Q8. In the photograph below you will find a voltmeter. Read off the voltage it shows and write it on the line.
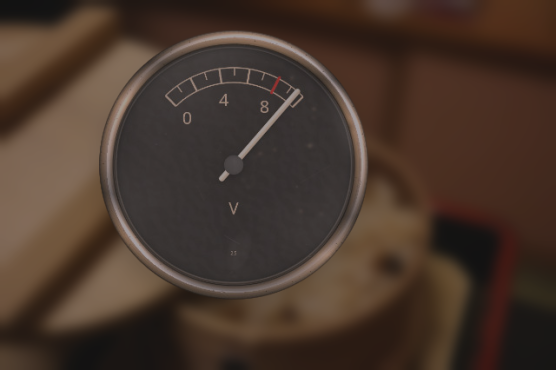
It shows 9.5 V
